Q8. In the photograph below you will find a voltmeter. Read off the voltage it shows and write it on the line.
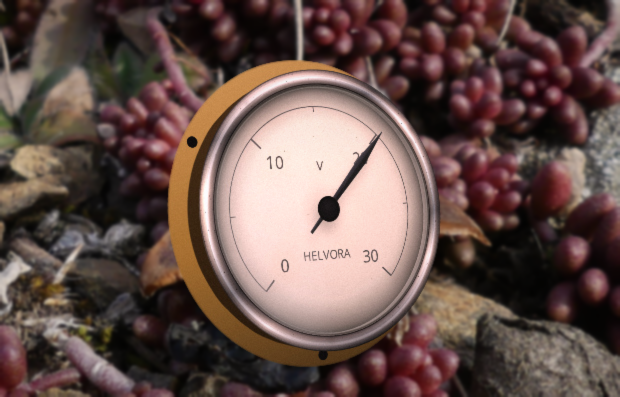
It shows 20 V
